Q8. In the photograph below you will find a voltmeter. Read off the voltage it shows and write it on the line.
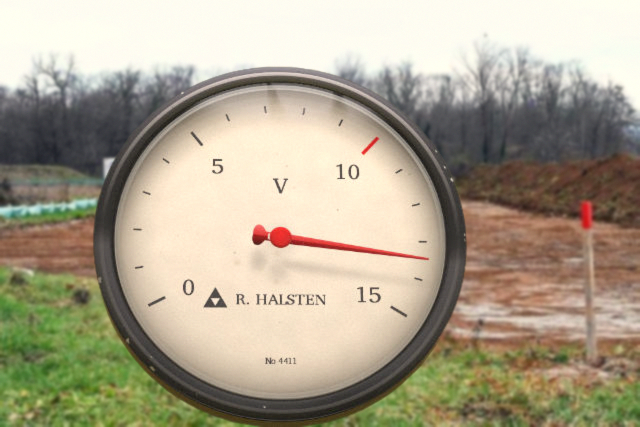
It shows 13.5 V
